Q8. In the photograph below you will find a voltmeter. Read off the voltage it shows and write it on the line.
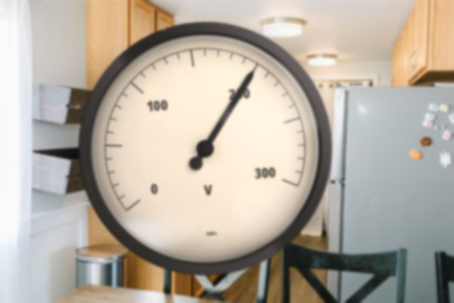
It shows 200 V
